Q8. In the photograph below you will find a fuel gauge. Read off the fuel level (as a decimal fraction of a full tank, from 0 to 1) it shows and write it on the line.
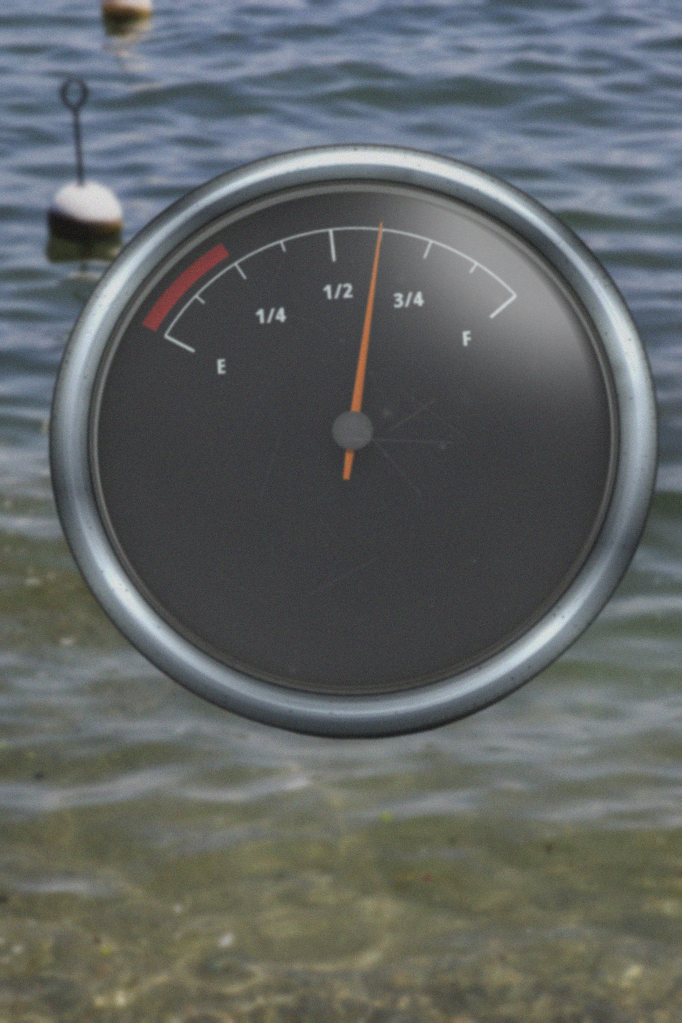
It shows 0.625
